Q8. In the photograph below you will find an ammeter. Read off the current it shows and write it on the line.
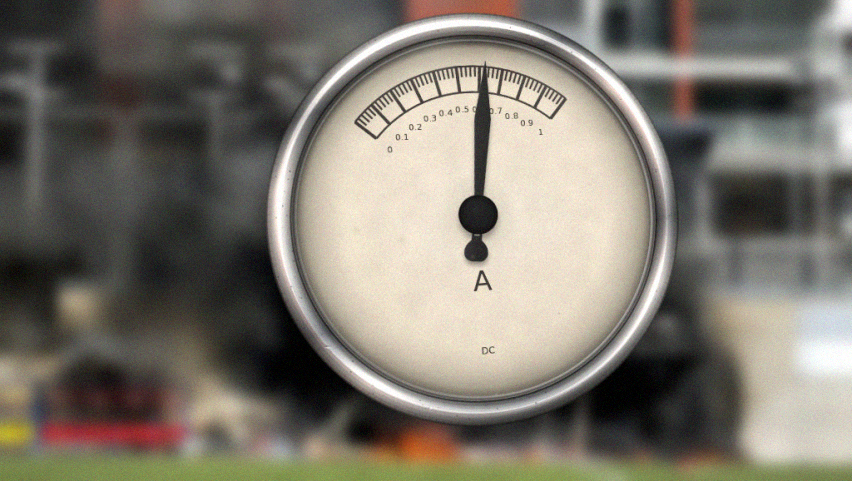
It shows 0.62 A
